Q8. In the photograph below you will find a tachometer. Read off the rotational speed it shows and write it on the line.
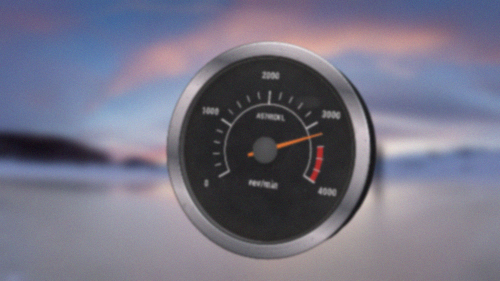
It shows 3200 rpm
